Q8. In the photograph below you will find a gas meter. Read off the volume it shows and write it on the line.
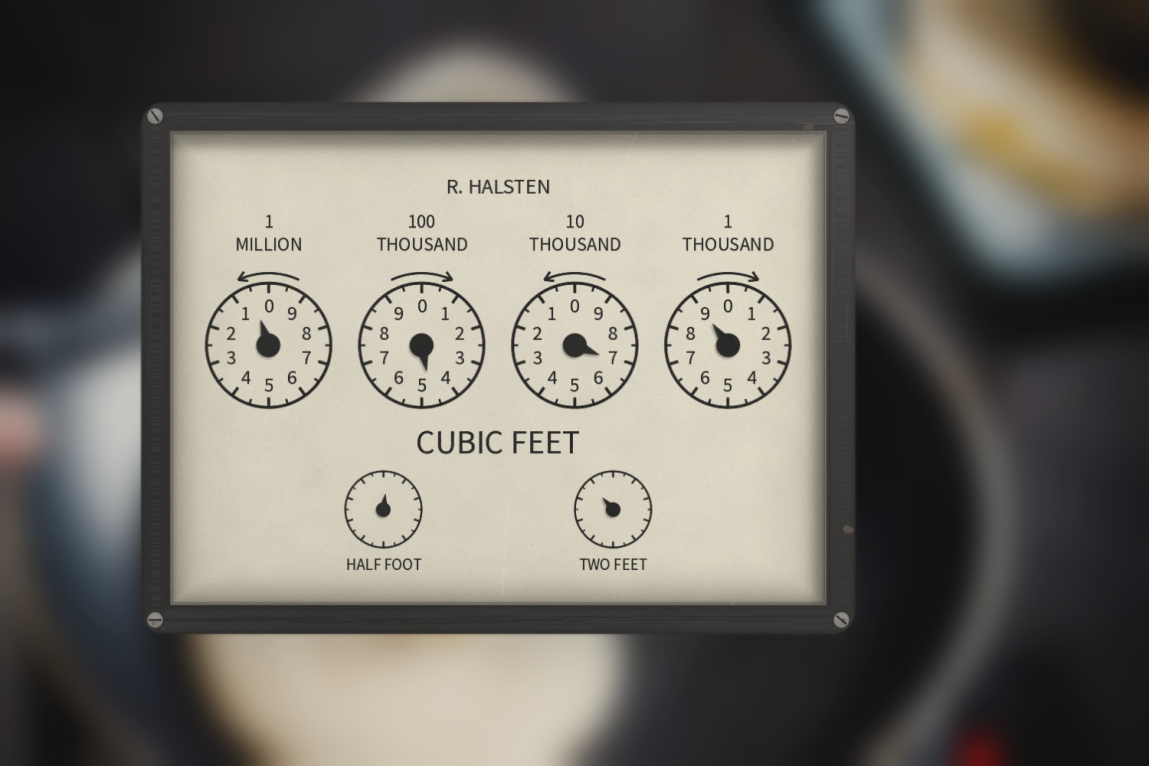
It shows 46900 ft³
